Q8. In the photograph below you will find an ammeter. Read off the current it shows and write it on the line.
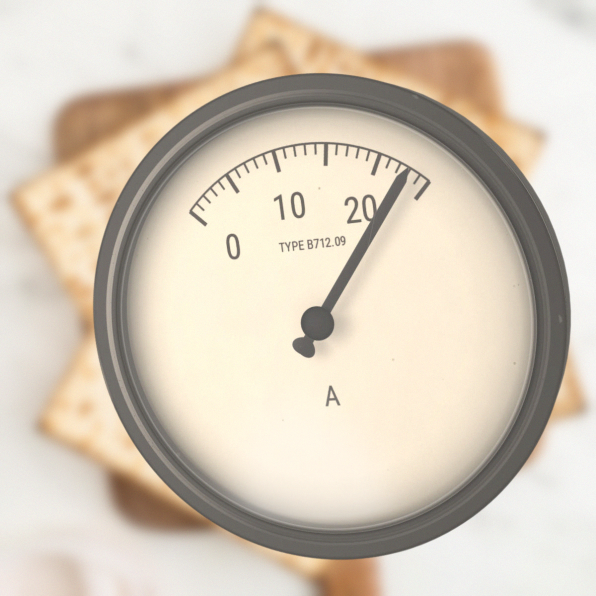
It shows 23 A
